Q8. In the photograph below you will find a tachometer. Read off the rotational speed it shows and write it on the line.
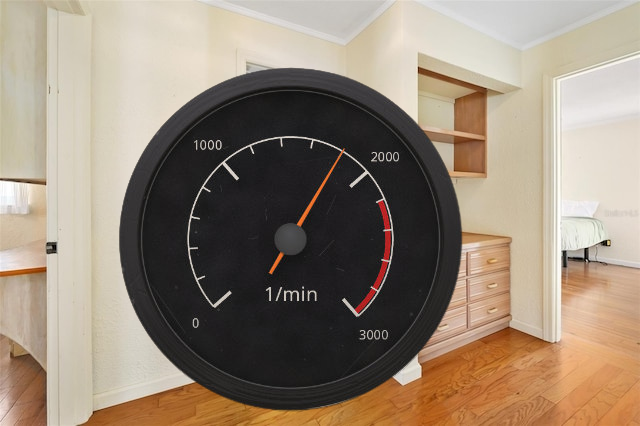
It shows 1800 rpm
